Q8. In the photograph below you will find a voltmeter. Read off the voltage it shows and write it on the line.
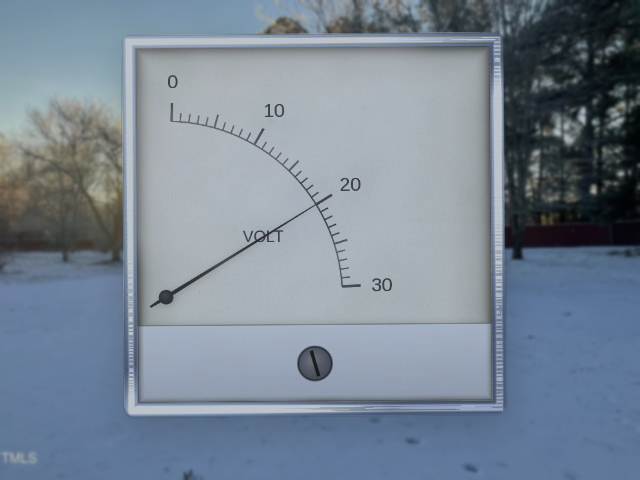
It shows 20 V
